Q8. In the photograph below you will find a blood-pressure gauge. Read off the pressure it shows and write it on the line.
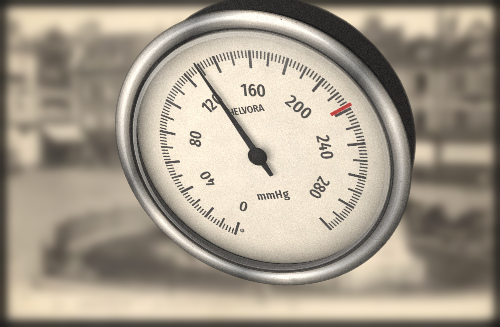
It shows 130 mmHg
